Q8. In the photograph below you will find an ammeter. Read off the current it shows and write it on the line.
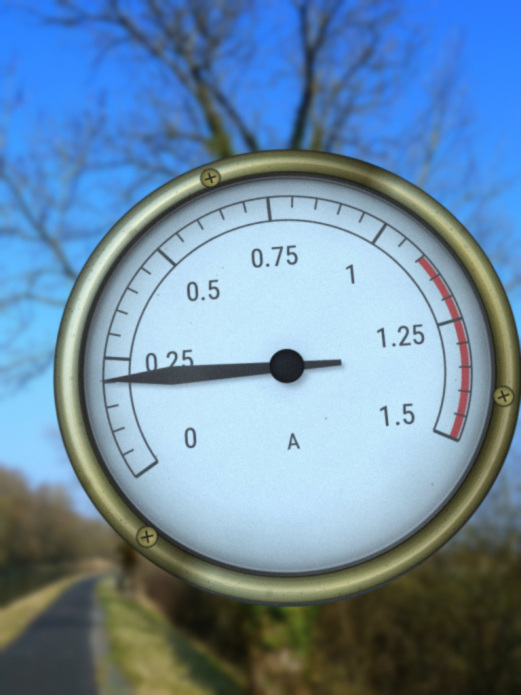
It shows 0.2 A
